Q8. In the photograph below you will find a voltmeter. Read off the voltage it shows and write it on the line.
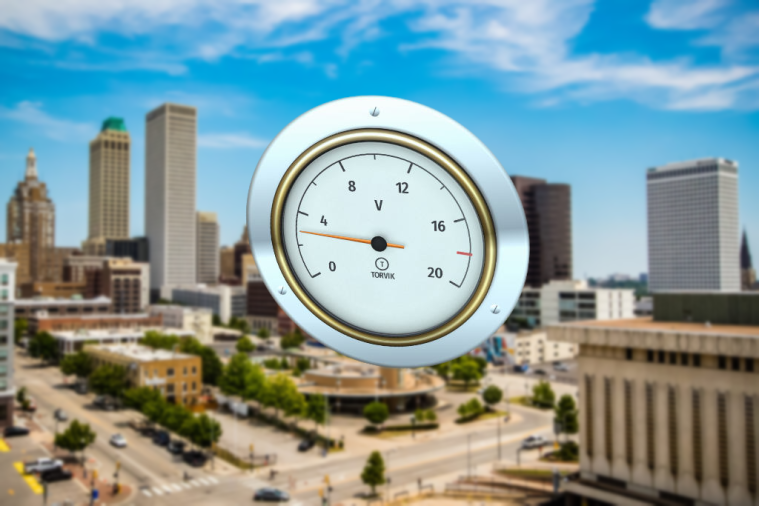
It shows 3 V
